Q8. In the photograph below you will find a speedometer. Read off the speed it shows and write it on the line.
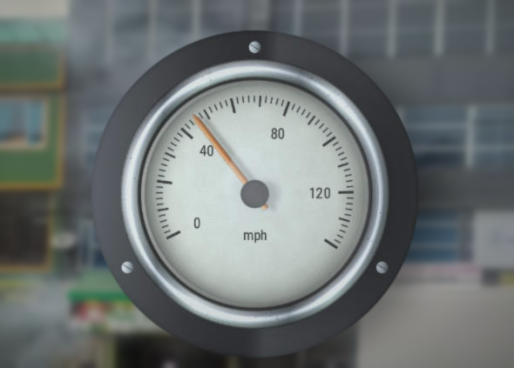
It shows 46 mph
